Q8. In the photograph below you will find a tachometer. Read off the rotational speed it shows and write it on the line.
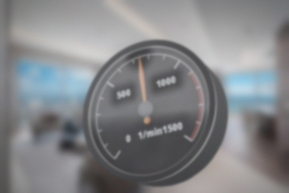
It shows 750 rpm
